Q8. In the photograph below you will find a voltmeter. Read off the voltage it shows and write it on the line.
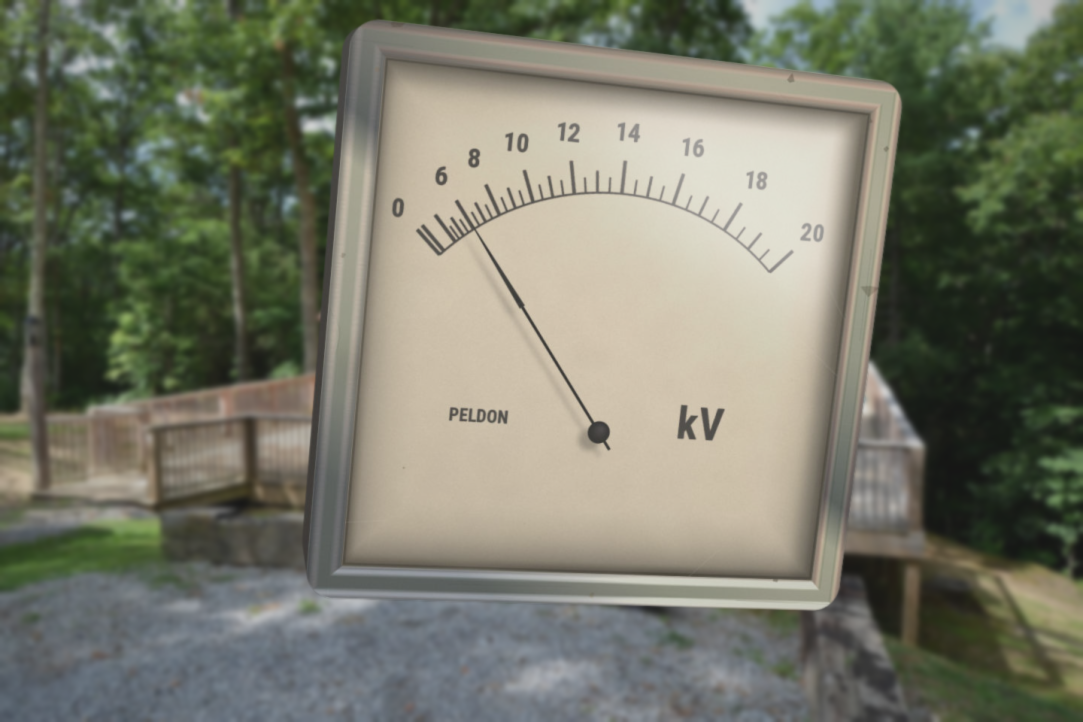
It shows 6 kV
